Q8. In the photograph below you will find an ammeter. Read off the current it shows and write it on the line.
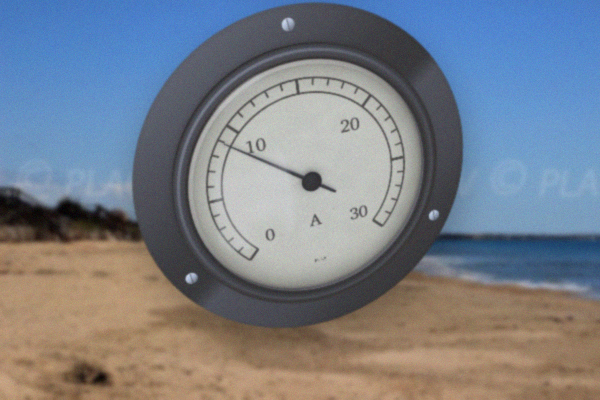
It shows 9 A
